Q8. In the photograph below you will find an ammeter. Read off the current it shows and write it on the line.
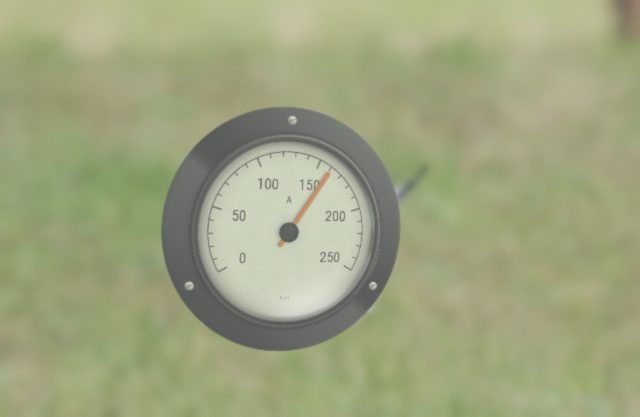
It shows 160 A
